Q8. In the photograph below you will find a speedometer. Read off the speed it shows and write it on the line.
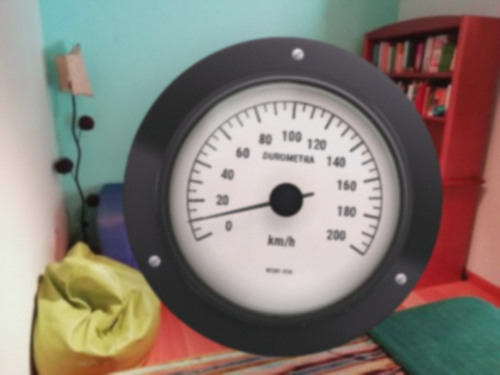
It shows 10 km/h
